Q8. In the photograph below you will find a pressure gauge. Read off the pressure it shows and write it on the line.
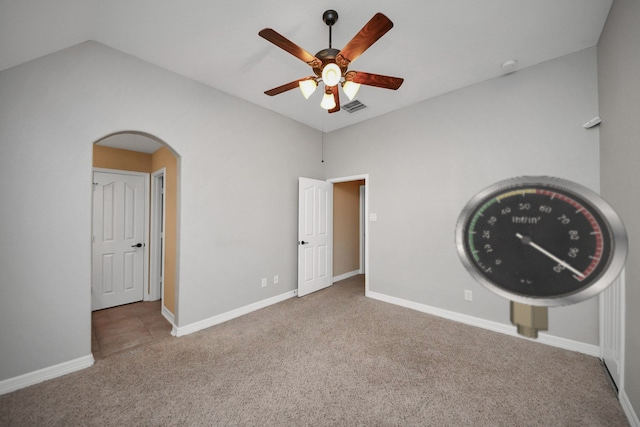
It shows 98 psi
